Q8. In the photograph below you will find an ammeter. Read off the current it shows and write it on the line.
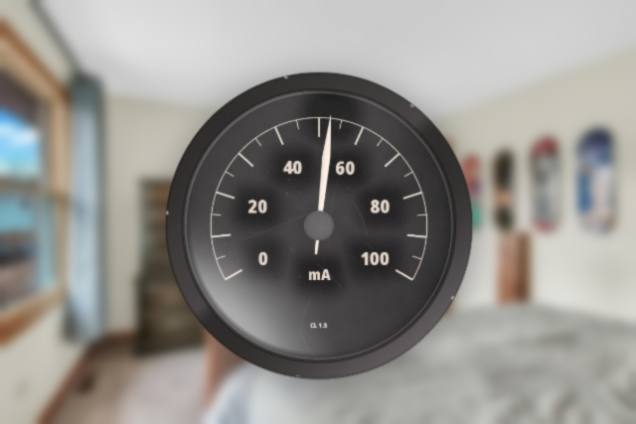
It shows 52.5 mA
